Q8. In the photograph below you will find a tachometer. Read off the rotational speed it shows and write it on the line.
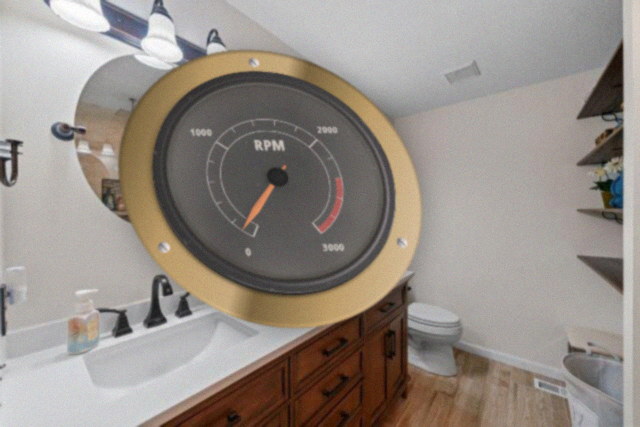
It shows 100 rpm
